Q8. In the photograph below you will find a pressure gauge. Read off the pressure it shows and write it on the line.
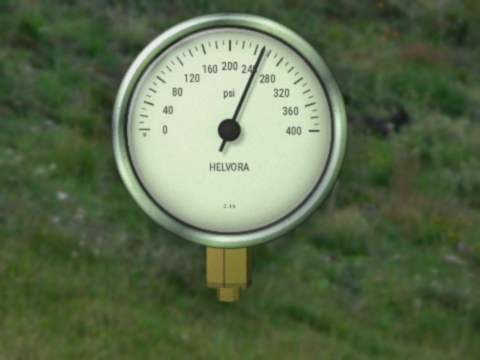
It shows 250 psi
